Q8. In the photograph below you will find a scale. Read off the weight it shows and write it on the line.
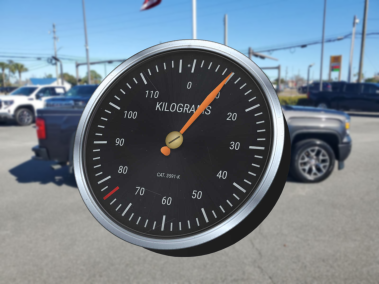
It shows 10 kg
